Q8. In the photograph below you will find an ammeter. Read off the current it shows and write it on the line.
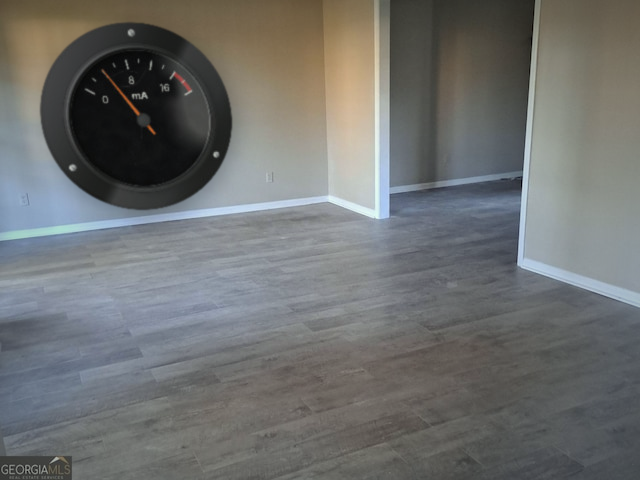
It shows 4 mA
